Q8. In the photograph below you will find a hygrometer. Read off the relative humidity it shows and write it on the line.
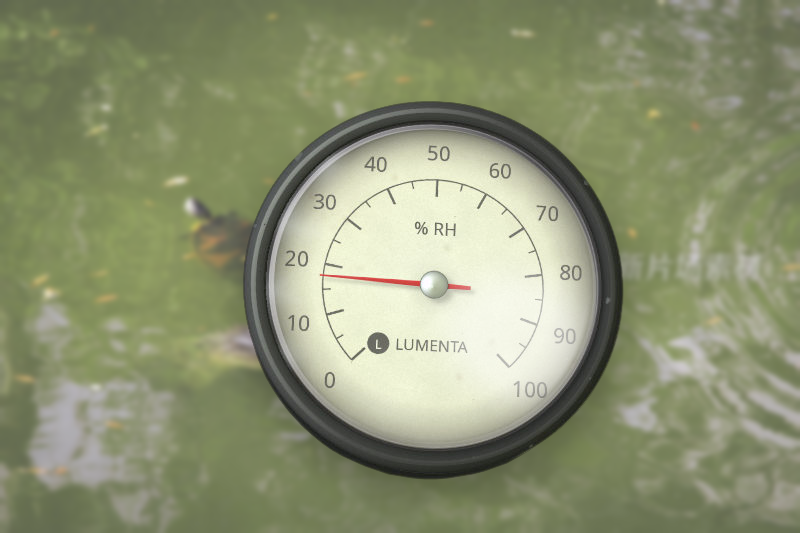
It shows 17.5 %
